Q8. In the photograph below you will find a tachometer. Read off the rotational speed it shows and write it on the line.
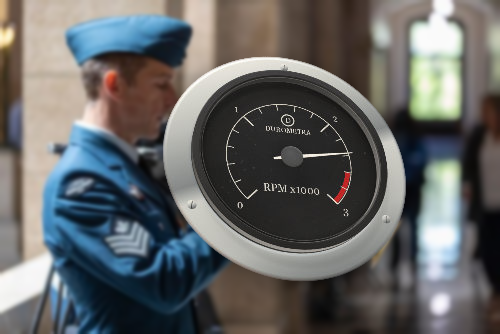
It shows 2400 rpm
